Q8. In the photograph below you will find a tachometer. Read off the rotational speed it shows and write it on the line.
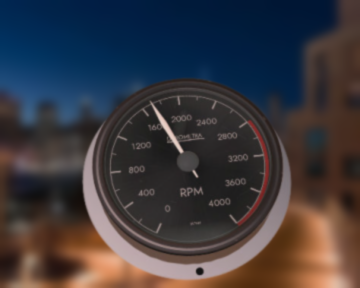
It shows 1700 rpm
